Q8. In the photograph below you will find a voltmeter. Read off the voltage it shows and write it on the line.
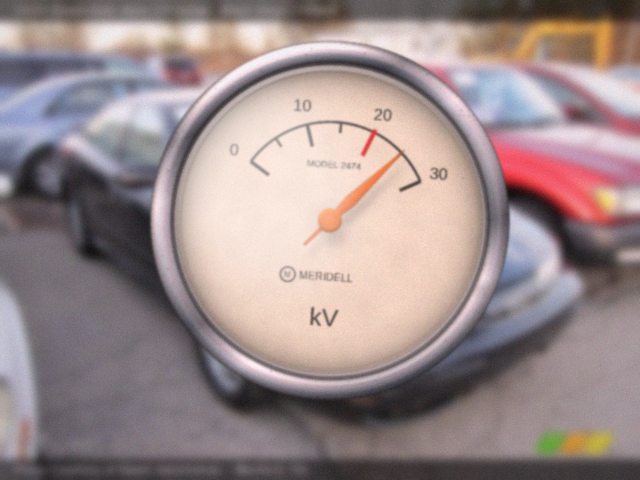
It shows 25 kV
